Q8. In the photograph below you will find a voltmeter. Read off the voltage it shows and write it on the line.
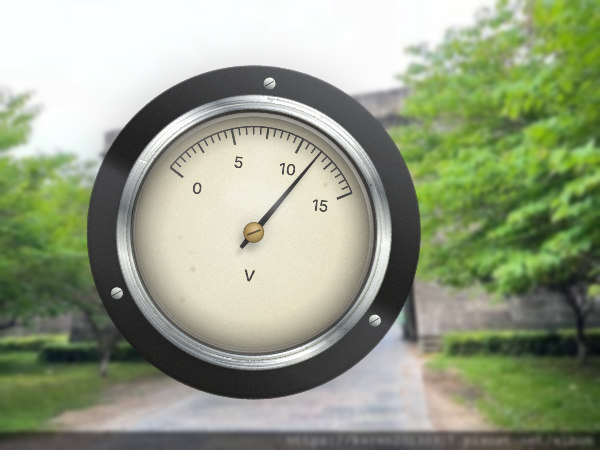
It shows 11.5 V
